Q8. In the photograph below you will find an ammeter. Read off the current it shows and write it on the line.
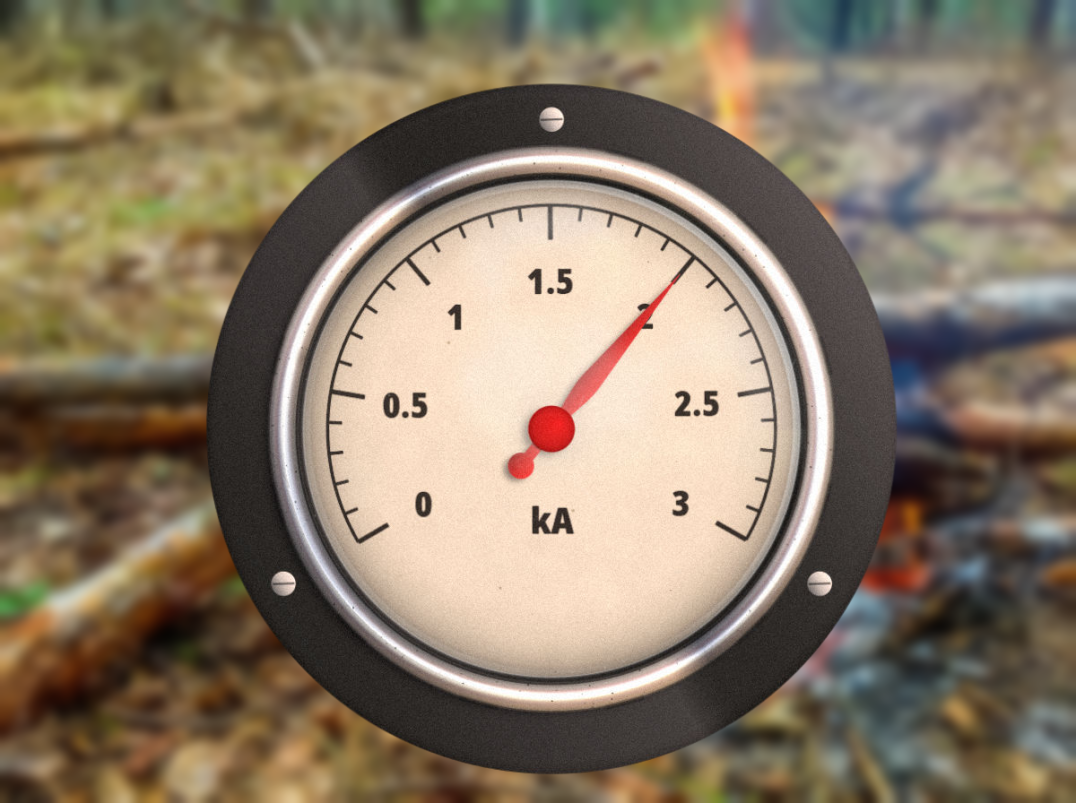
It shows 2 kA
